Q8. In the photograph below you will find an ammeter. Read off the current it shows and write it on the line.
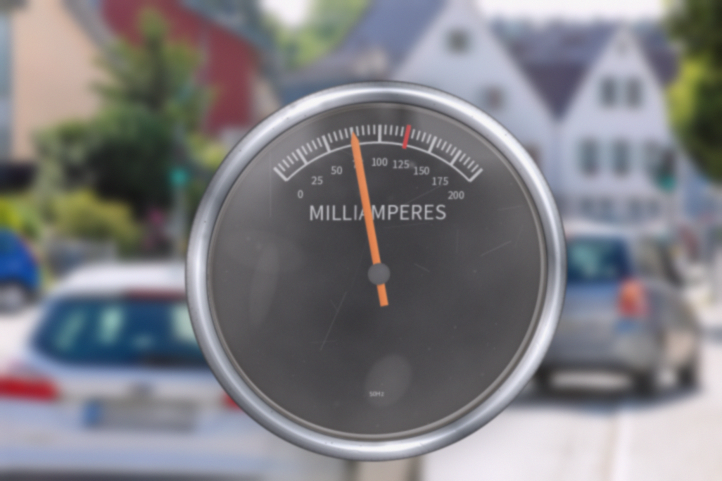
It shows 75 mA
